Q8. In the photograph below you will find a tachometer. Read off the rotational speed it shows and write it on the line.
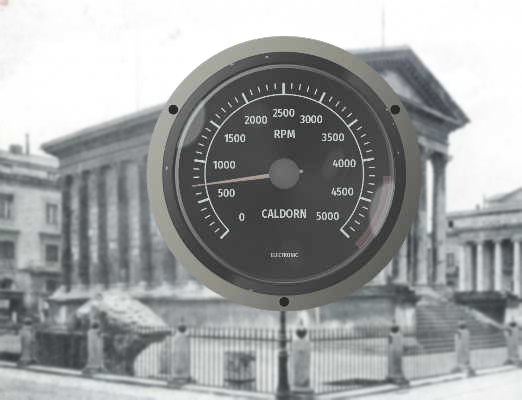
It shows 700 rpm
